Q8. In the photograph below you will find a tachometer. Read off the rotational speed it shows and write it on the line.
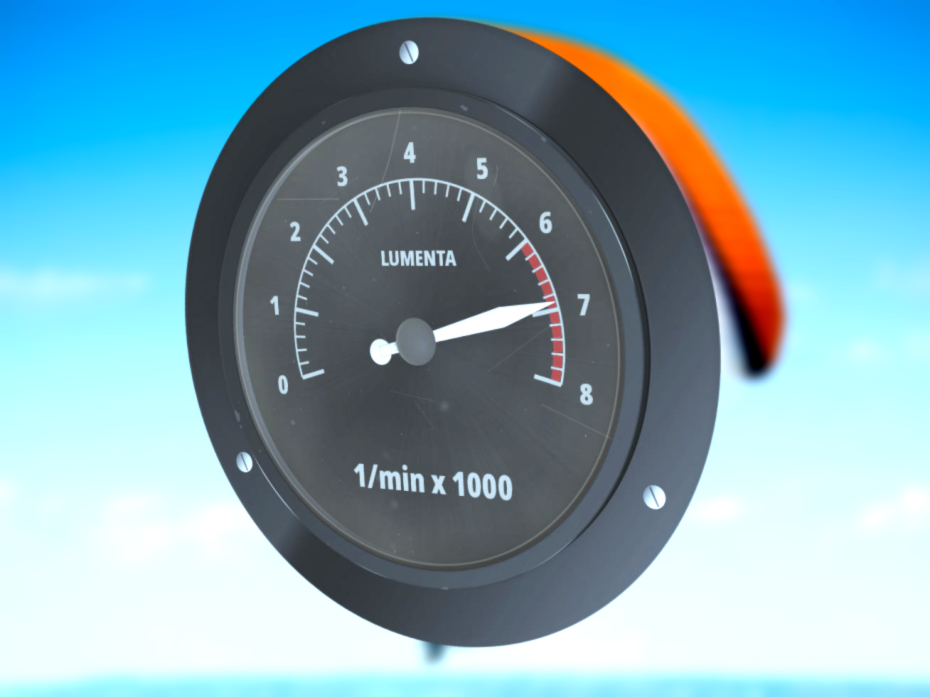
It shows 6900 rpm
